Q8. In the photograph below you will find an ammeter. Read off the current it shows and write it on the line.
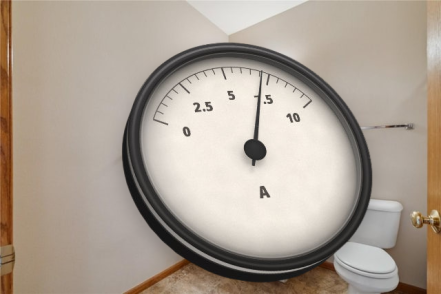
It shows 7 A
